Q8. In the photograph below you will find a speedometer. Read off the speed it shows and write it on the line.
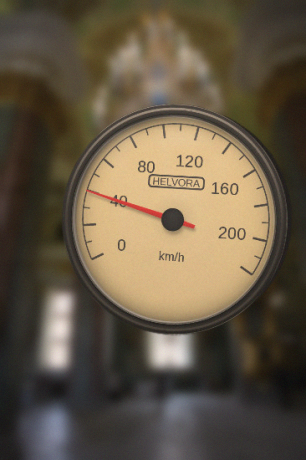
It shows 40 km/h
